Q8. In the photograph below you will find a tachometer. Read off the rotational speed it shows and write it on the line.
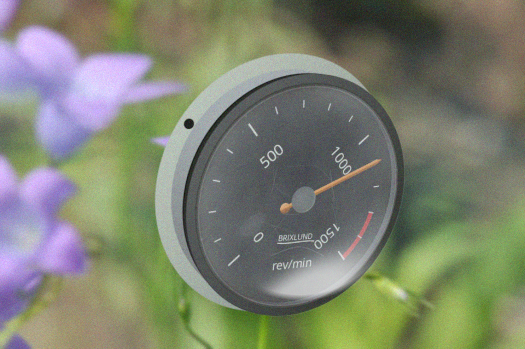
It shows 1100 rpm
